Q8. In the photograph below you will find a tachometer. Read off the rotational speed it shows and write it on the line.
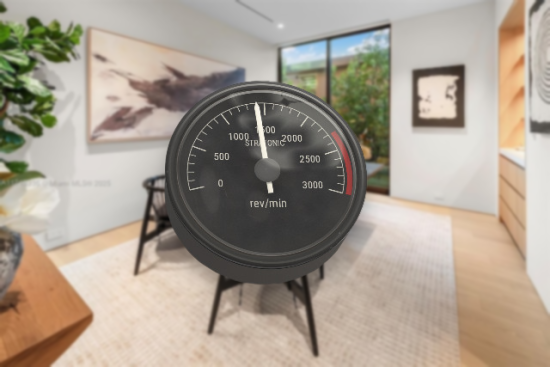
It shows 1400 rpm
